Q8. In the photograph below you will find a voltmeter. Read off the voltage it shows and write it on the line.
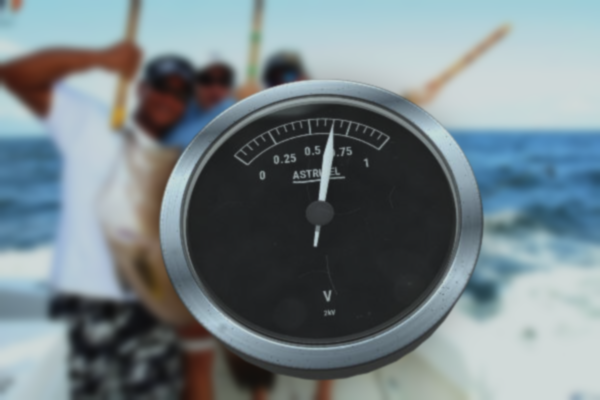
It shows 0.65 V
